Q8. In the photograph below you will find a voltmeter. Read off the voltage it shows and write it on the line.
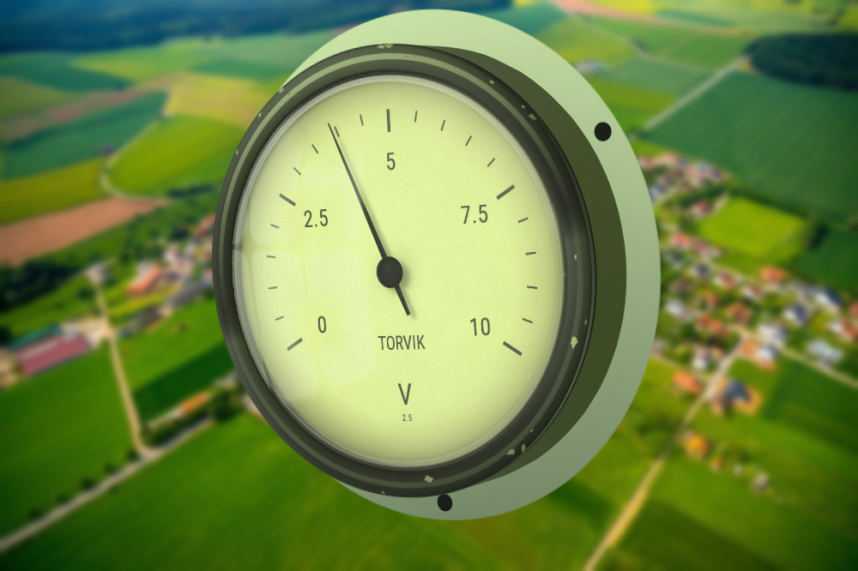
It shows 4 V
